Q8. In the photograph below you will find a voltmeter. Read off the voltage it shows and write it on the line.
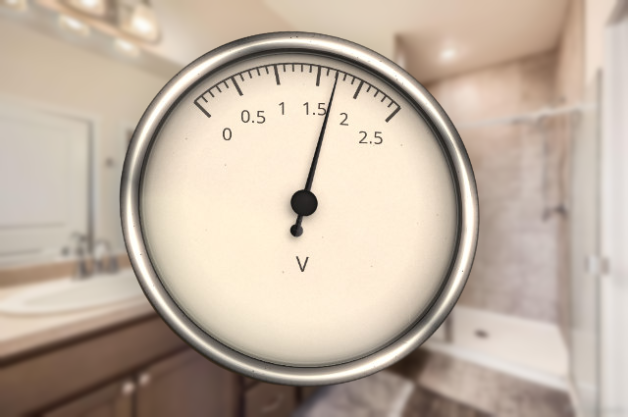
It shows 1.7 V
